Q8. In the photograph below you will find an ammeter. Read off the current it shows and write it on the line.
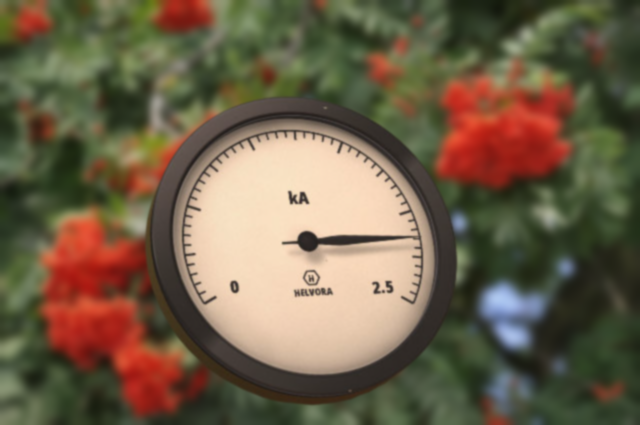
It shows 2.15 kA
